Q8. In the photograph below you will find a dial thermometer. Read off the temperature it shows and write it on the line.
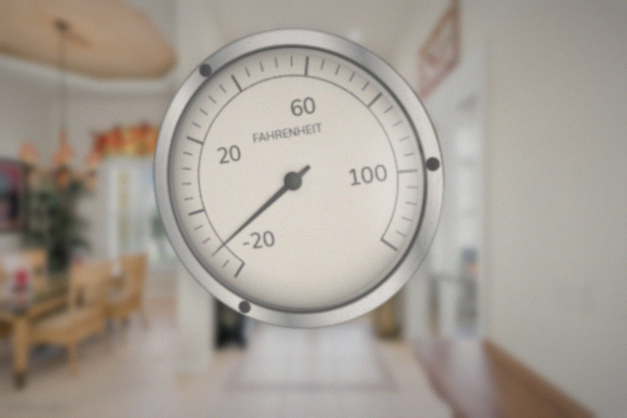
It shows -12 °F
